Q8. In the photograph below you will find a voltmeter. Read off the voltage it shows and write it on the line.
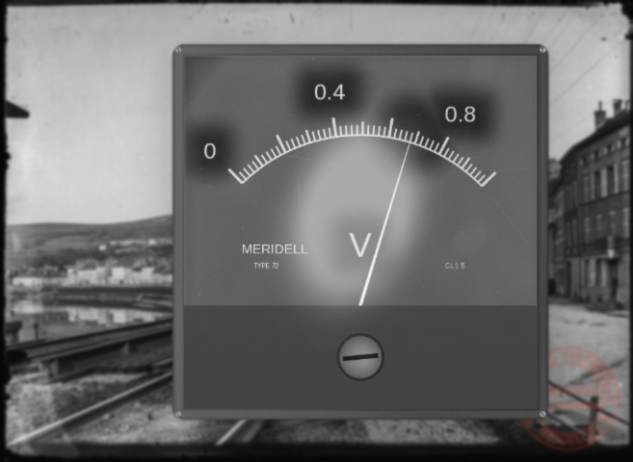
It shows 0.68 V
